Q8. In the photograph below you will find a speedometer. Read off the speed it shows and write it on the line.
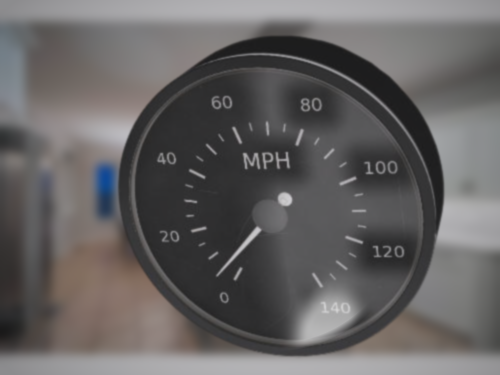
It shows 5 mph
